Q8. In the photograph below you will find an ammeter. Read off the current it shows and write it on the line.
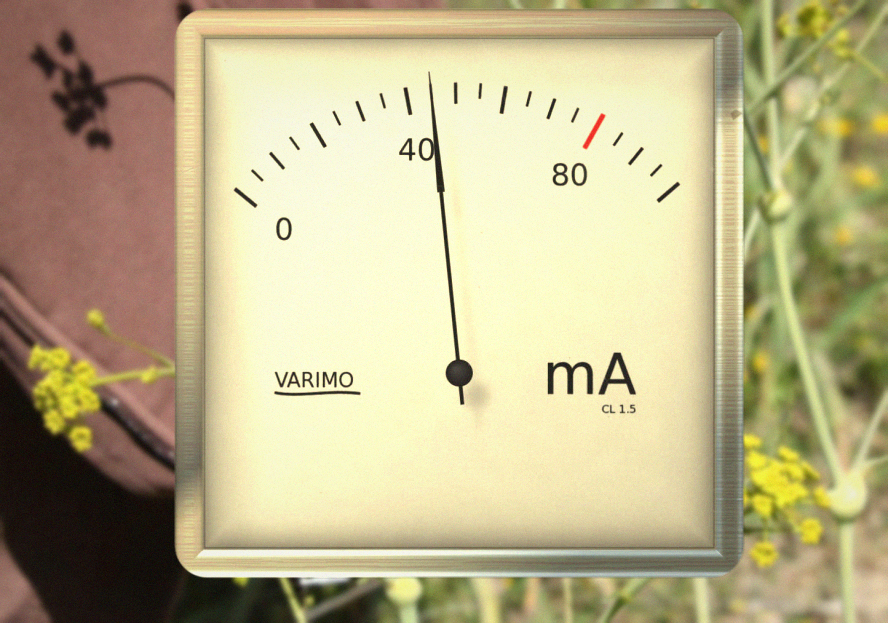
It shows 45 mA
